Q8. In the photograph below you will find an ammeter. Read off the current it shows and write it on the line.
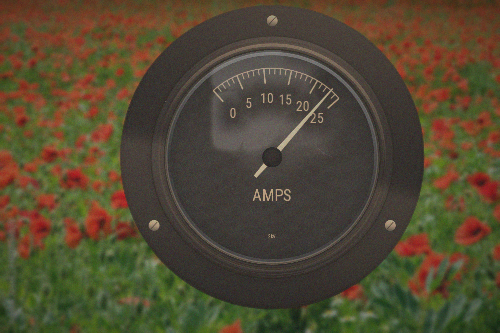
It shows 23 A
